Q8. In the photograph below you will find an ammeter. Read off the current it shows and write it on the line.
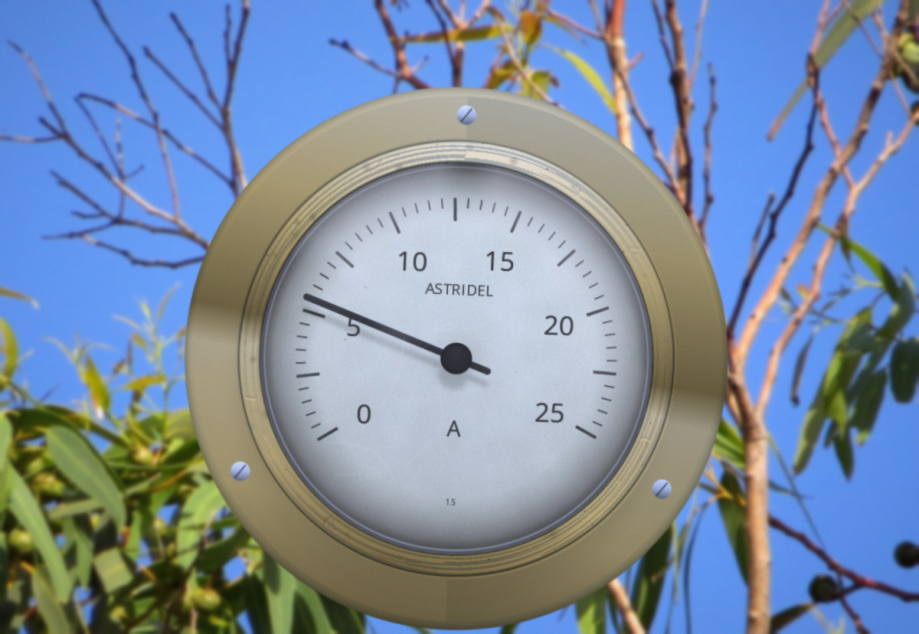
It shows 5.5 A
